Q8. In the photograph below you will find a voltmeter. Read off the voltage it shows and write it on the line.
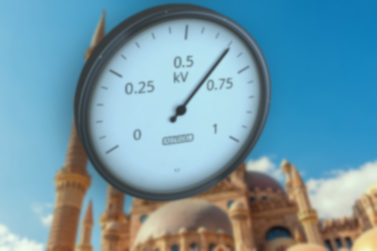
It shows 0.65 kV
